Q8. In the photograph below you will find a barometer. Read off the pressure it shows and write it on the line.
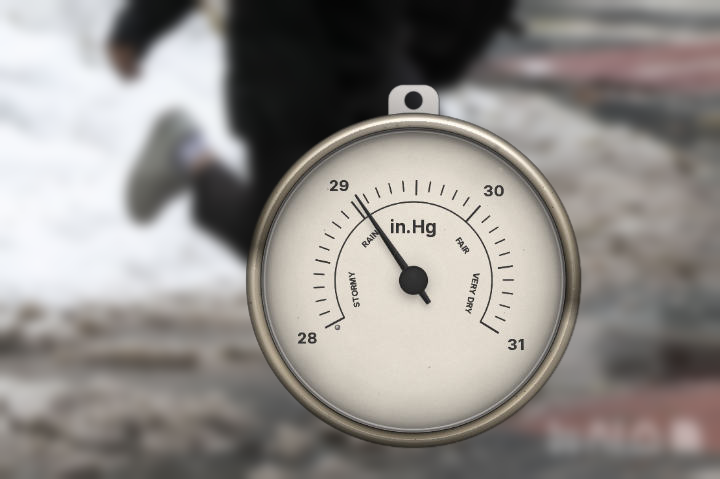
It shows 29.05 inHg
